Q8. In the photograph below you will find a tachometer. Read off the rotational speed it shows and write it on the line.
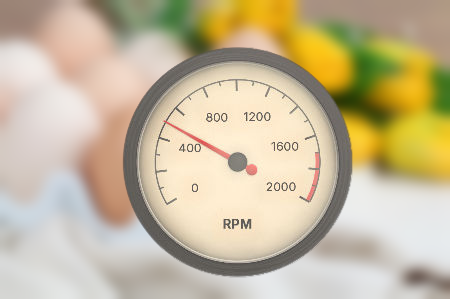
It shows 500 rpm
